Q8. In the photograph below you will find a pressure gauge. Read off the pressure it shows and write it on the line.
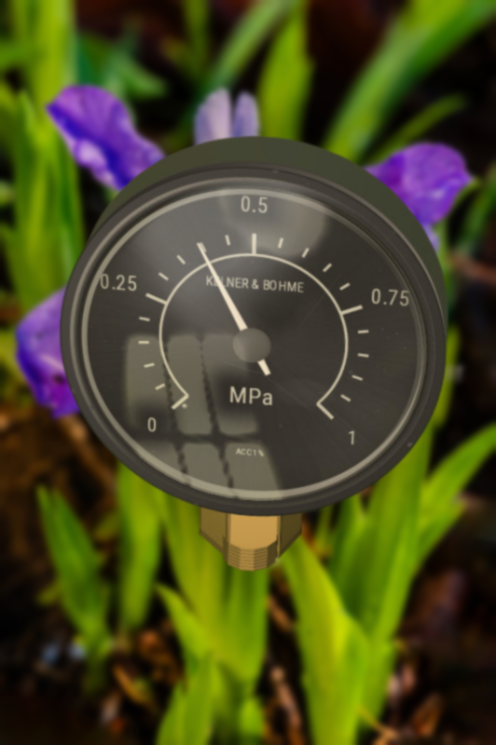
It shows 0.4 MPa
